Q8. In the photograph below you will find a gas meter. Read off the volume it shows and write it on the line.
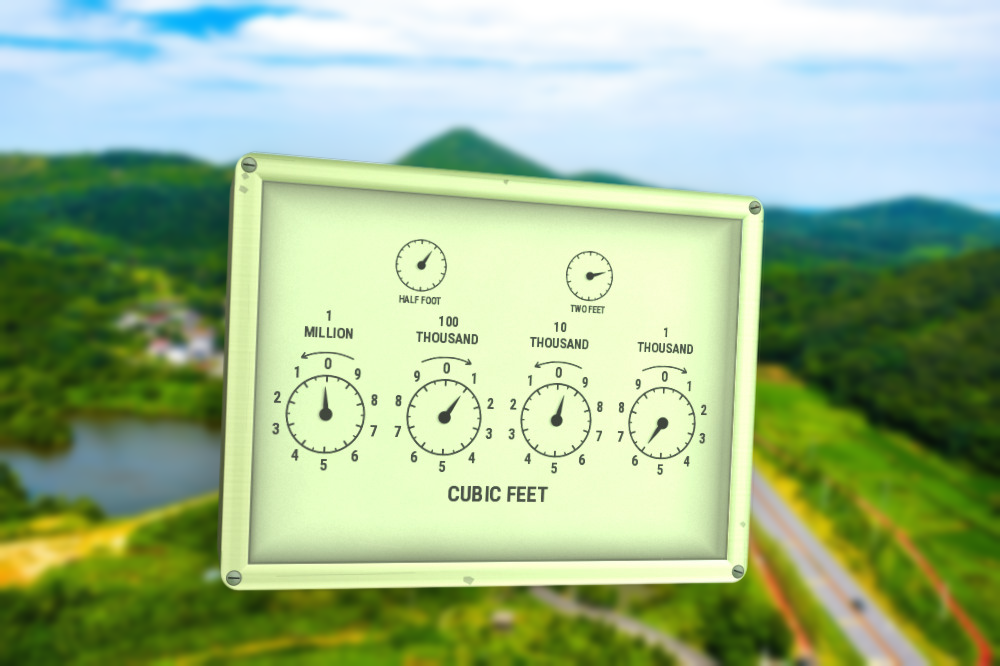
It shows 9600 ft³
